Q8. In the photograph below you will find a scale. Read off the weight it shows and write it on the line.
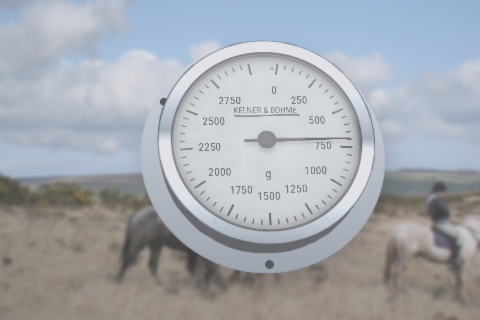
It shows 700 g
